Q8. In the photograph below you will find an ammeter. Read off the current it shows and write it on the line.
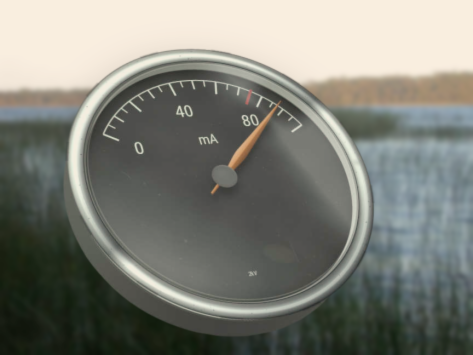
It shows 87.5 mA
